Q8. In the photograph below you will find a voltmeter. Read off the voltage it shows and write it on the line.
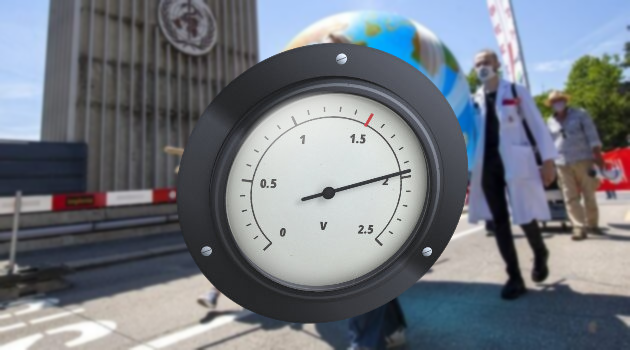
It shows 1.95 V
